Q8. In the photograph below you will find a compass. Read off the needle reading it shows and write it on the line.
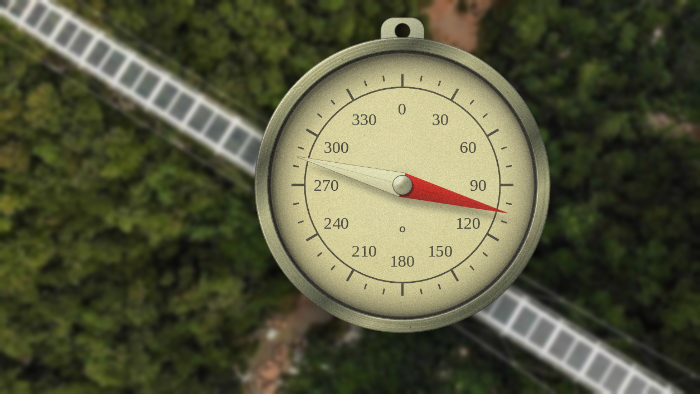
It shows 105 °
